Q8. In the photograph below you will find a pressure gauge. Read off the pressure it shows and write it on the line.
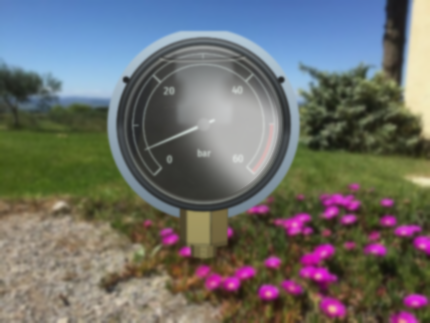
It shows 5 bar
